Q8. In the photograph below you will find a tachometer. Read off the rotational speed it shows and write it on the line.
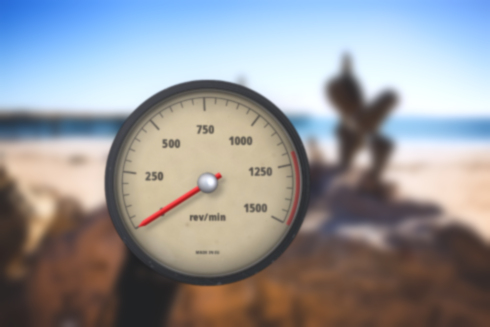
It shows 0 rpm
